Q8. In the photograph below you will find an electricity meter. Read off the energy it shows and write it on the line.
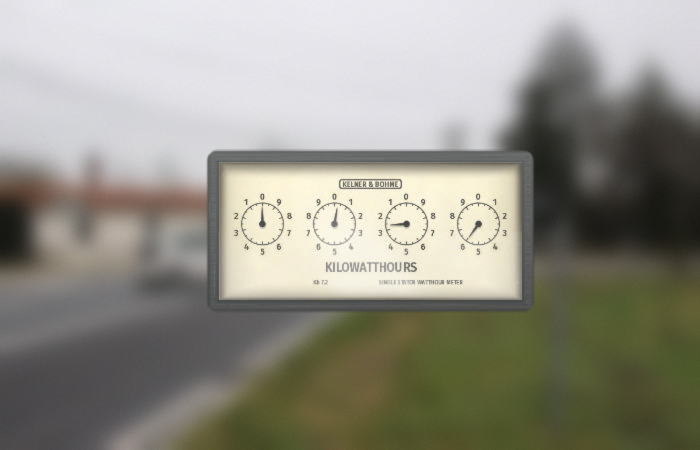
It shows 26 kWh
